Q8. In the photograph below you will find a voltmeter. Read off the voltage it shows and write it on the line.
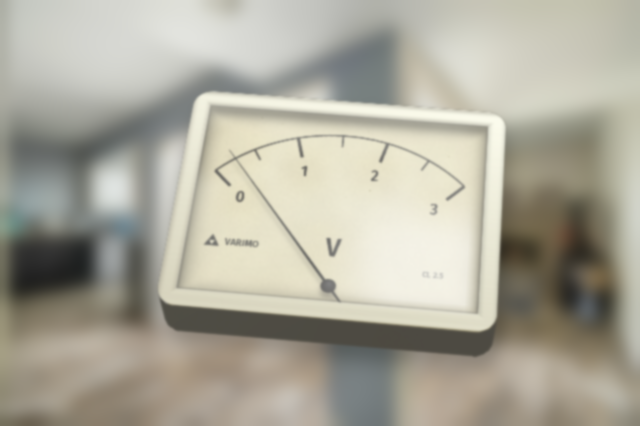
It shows 0.25 V
